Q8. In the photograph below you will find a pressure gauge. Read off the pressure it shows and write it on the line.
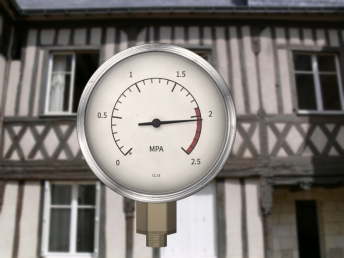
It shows 2.05 MPa
